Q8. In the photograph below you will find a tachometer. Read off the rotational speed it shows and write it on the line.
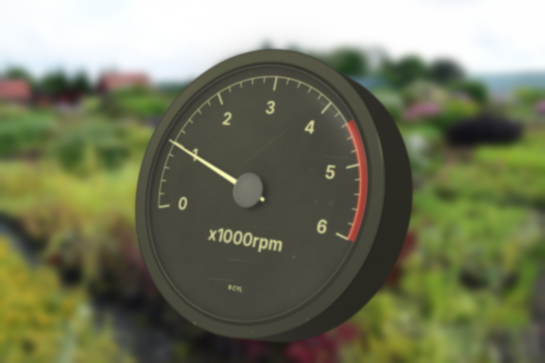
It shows 1000 rpm
